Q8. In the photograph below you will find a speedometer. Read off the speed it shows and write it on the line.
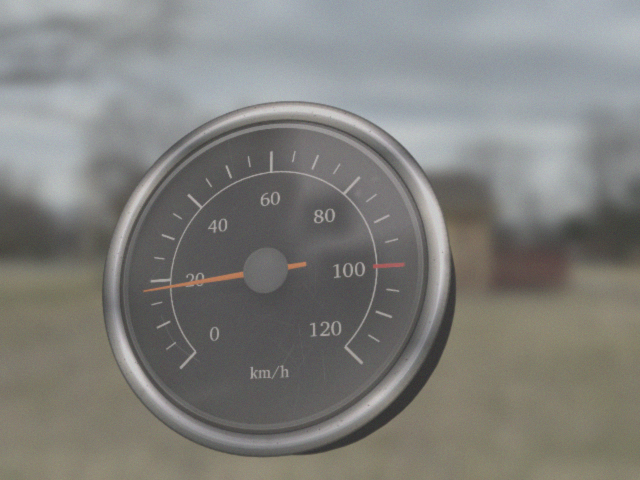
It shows 17.5 km/h
